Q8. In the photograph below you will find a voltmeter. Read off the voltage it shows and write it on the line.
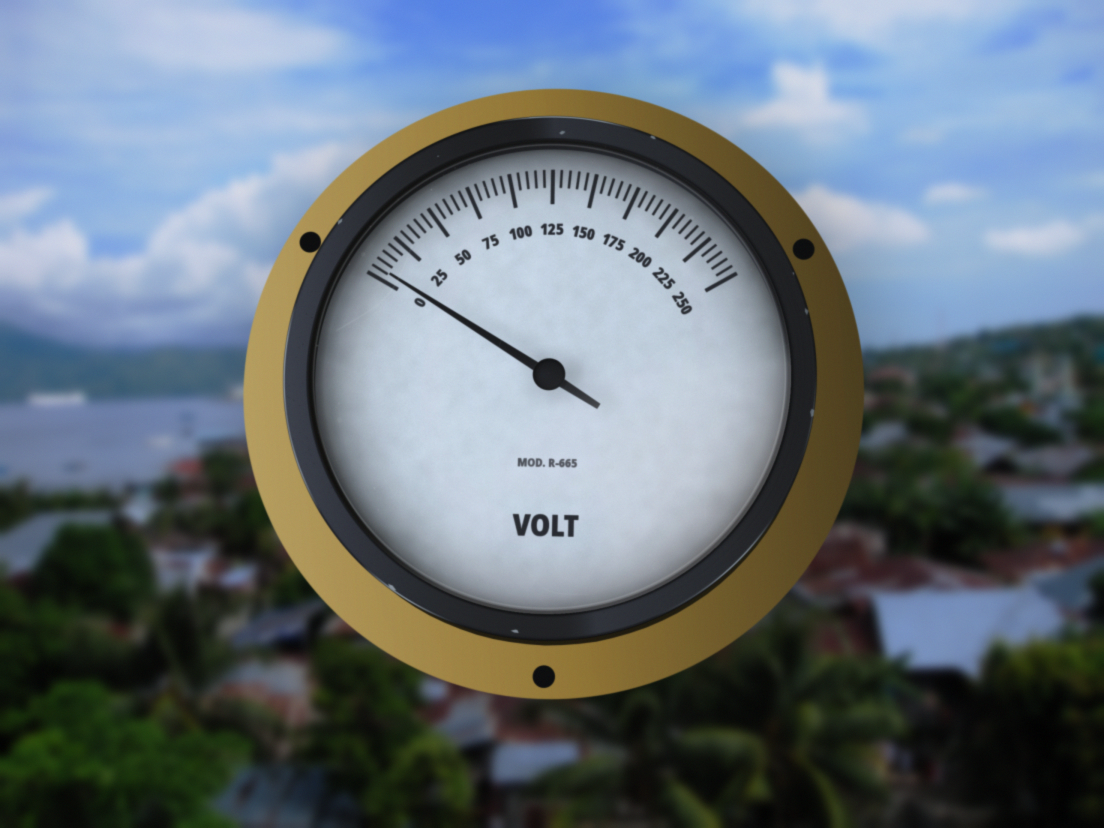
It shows 5 V
